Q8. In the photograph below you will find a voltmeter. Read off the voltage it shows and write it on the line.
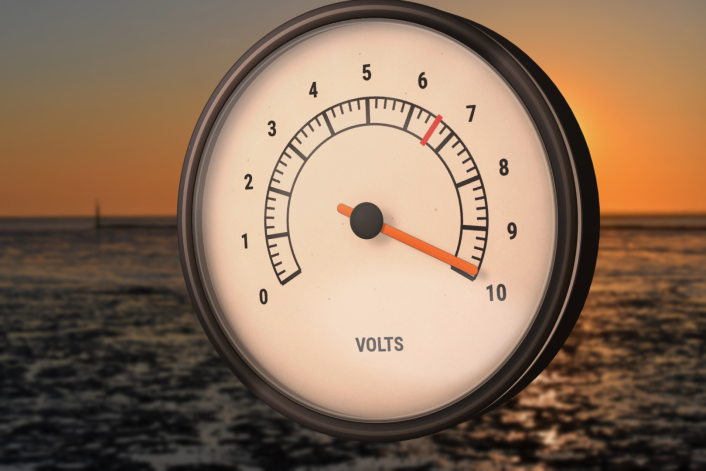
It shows 9.8 V
